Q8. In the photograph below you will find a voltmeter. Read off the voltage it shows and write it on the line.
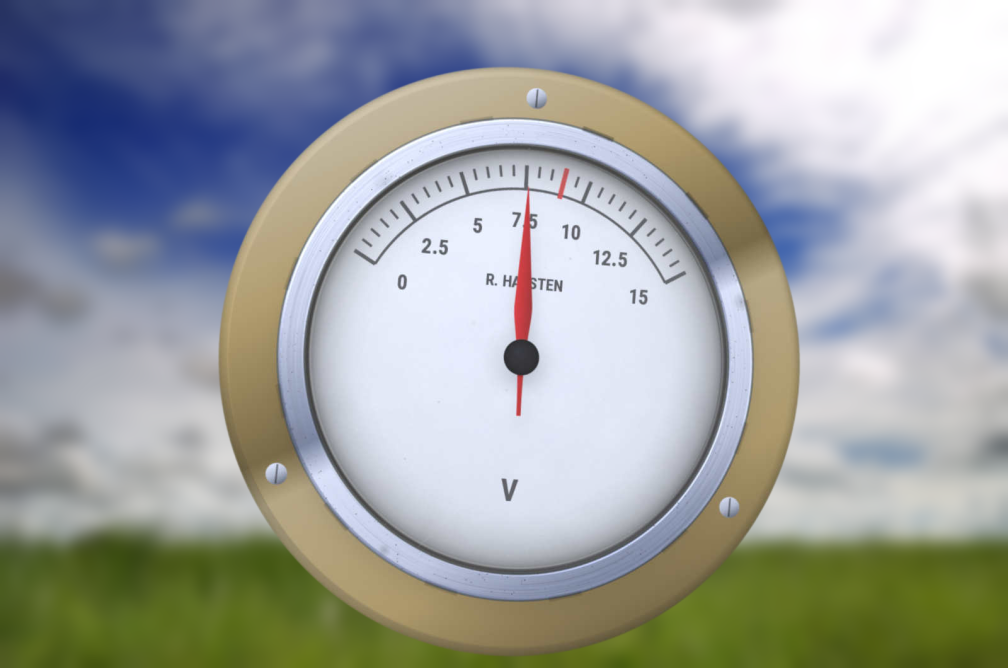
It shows 7.5 V
